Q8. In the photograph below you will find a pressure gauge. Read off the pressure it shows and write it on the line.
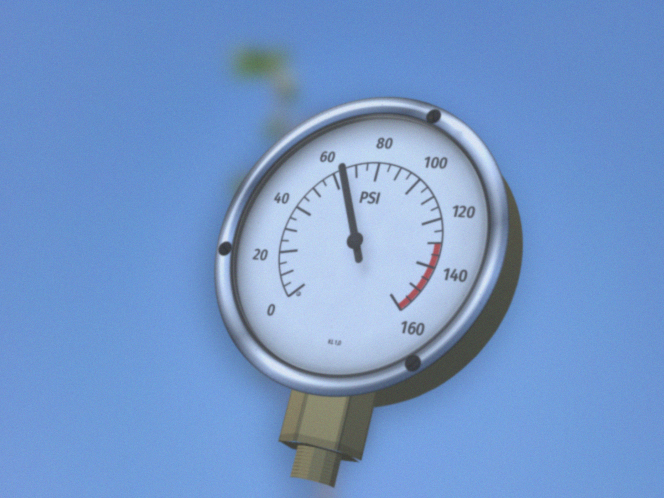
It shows 65 psi
